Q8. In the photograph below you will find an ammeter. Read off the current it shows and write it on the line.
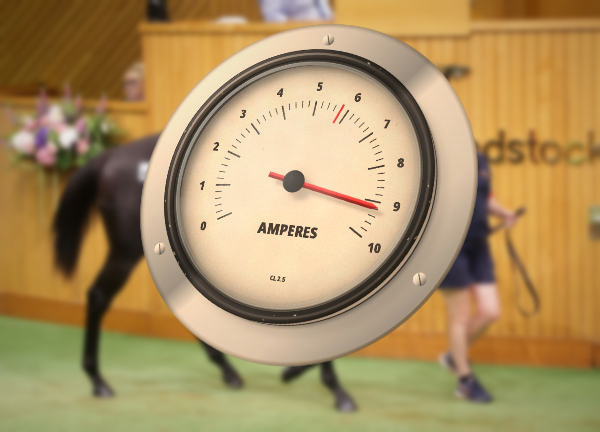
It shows 9.2 A
